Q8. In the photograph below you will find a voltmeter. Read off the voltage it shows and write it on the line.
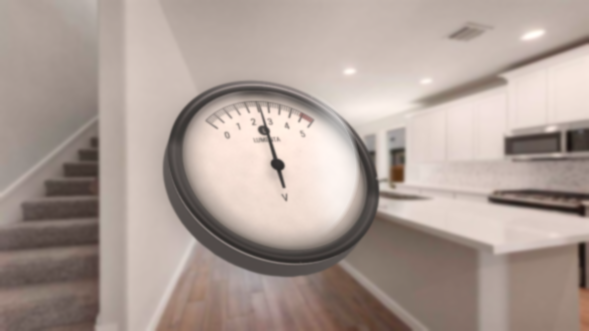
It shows 2.5 V
